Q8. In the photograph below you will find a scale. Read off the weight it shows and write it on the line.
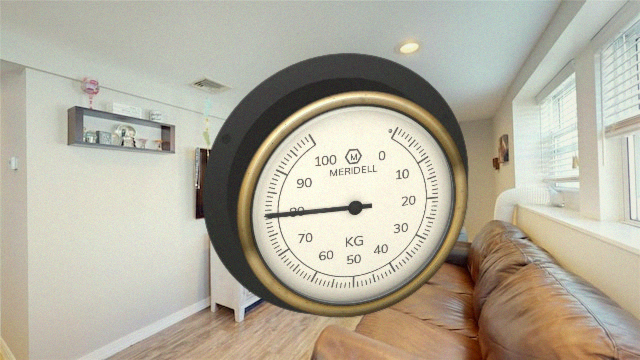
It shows 80 kg
